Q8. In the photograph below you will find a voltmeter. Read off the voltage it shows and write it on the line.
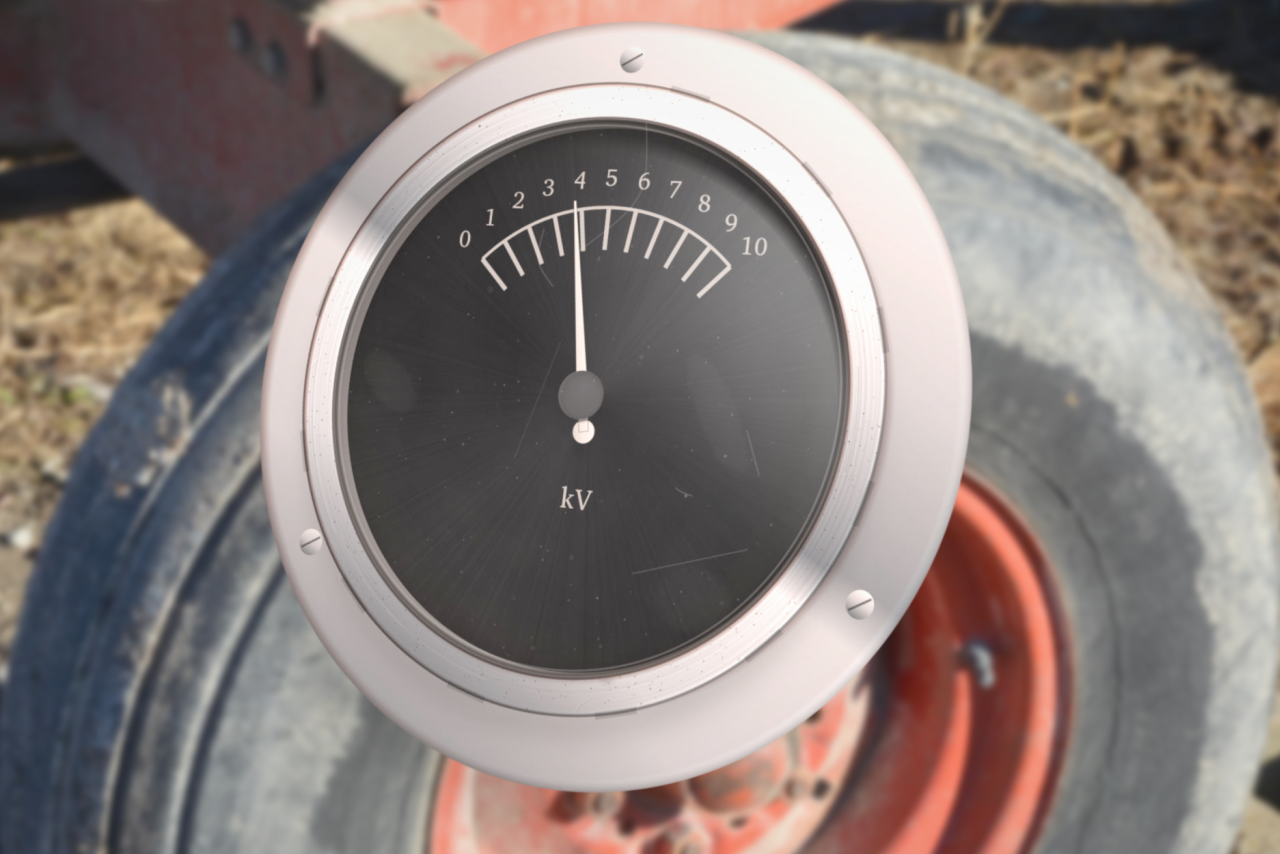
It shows 4 kV
